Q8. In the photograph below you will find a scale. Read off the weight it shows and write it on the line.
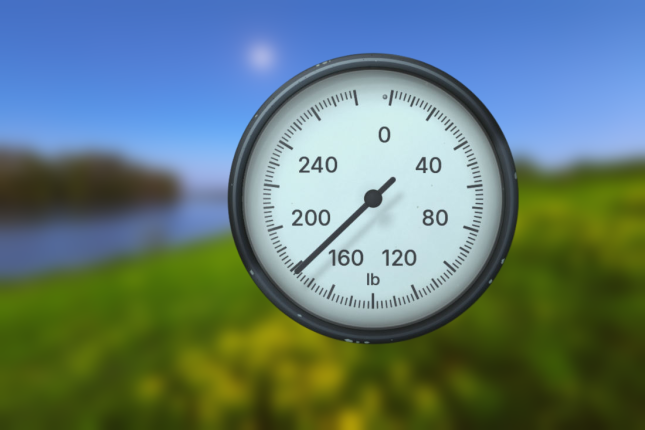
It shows 178 lb
